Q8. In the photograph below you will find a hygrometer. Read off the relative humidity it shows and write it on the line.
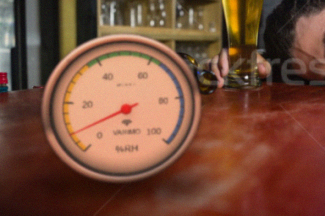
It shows 8 %
